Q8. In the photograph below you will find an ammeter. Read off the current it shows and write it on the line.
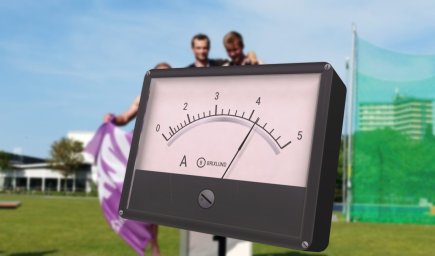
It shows 4.2 A
